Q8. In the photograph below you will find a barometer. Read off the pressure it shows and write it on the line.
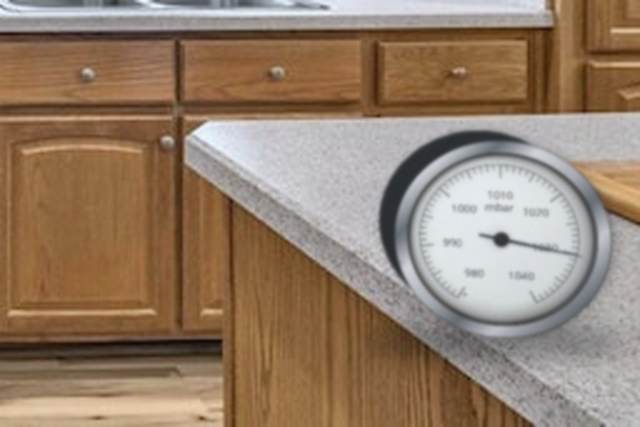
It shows 1030 mbar
